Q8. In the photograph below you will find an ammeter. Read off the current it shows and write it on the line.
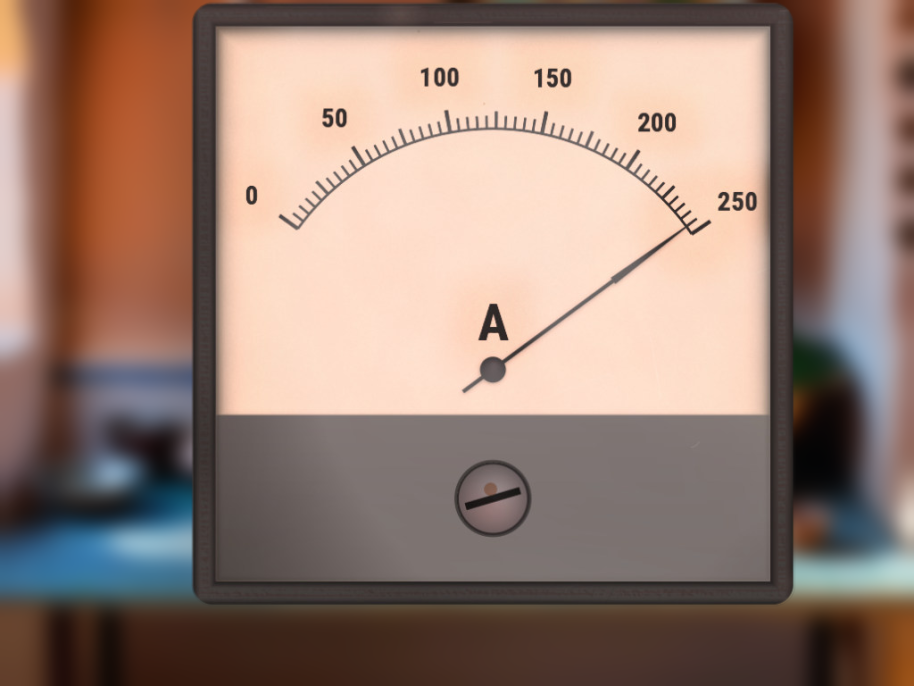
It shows 245 A
